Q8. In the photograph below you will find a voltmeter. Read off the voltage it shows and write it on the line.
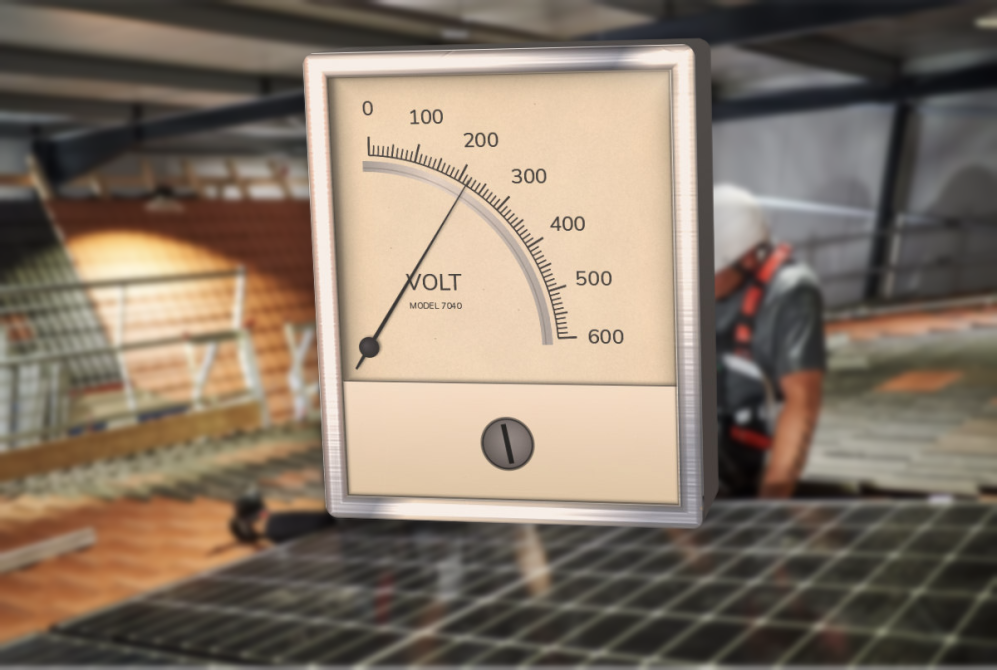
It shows 220 V
